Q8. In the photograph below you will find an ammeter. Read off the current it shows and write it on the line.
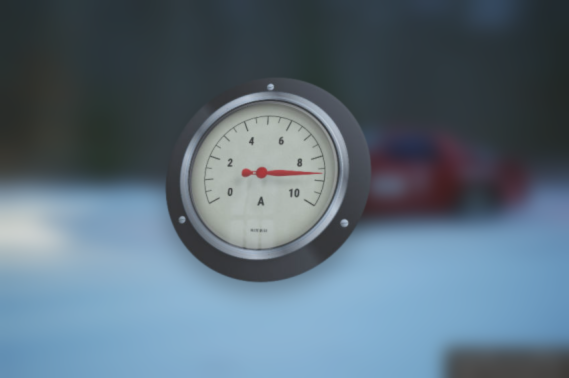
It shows 8.75 A
